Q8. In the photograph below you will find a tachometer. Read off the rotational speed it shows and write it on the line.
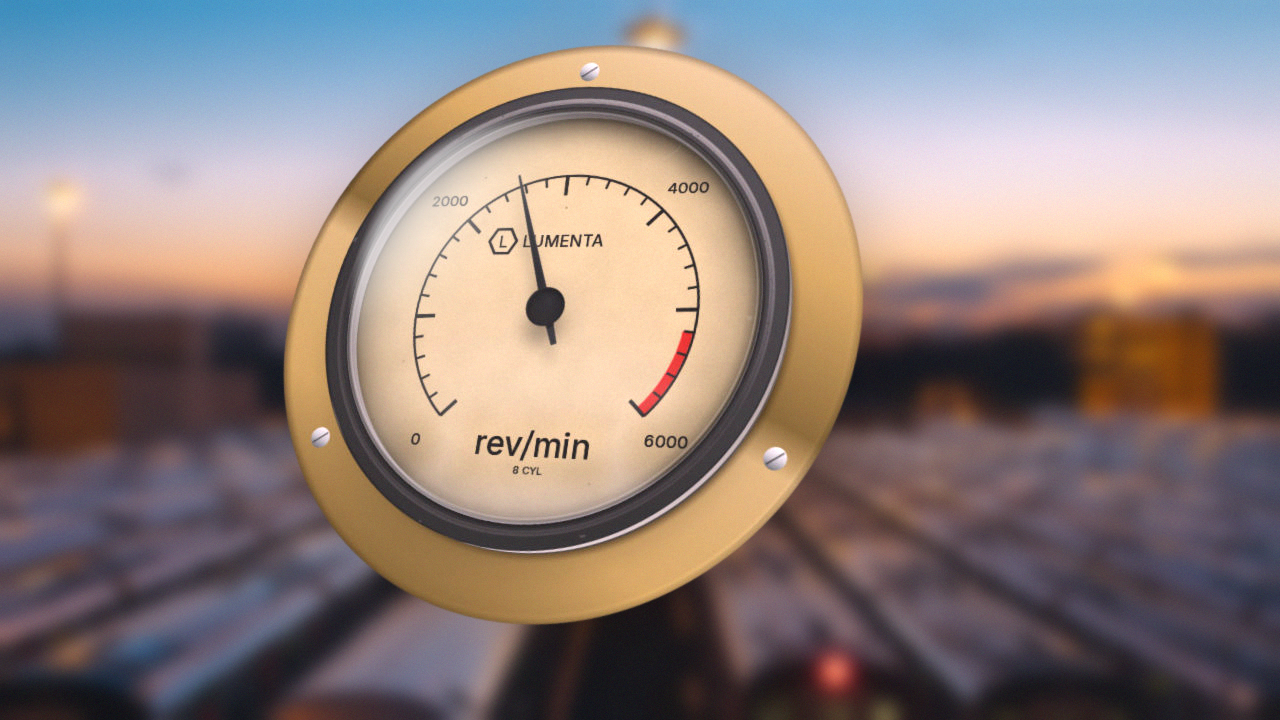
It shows 2600 rpm
